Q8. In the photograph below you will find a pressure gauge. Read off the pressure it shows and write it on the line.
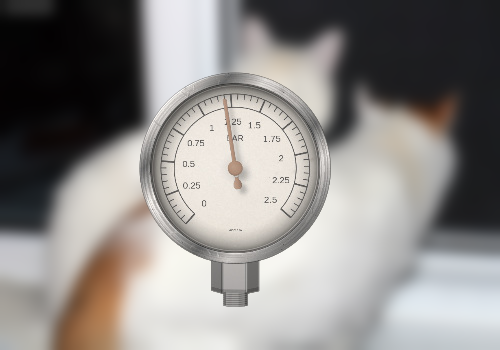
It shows 1.2 bar
